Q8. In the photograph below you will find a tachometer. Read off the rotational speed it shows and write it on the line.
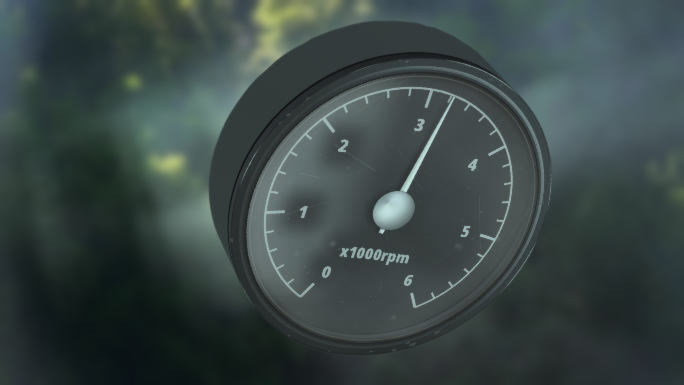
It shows 3200 rpm
